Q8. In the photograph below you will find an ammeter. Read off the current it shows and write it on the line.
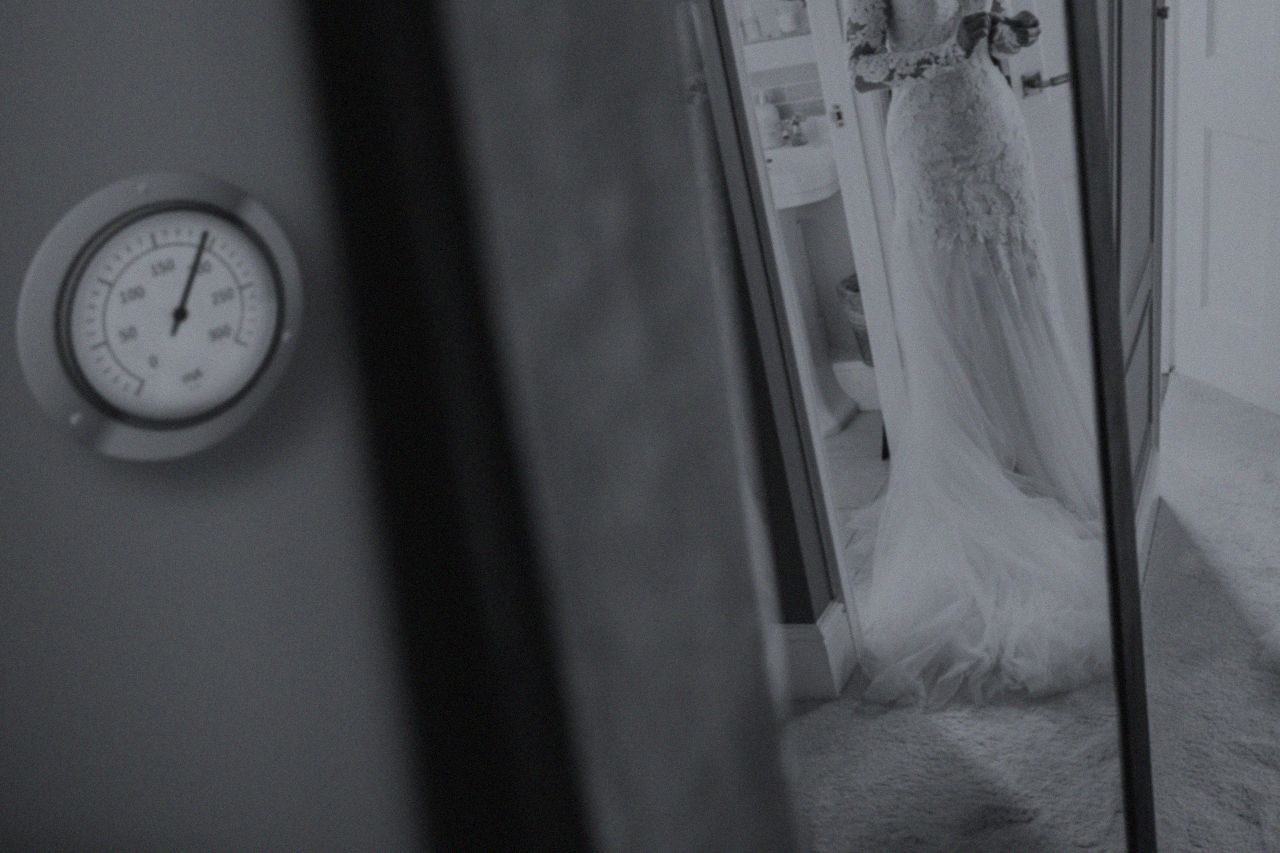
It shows 190 mA
